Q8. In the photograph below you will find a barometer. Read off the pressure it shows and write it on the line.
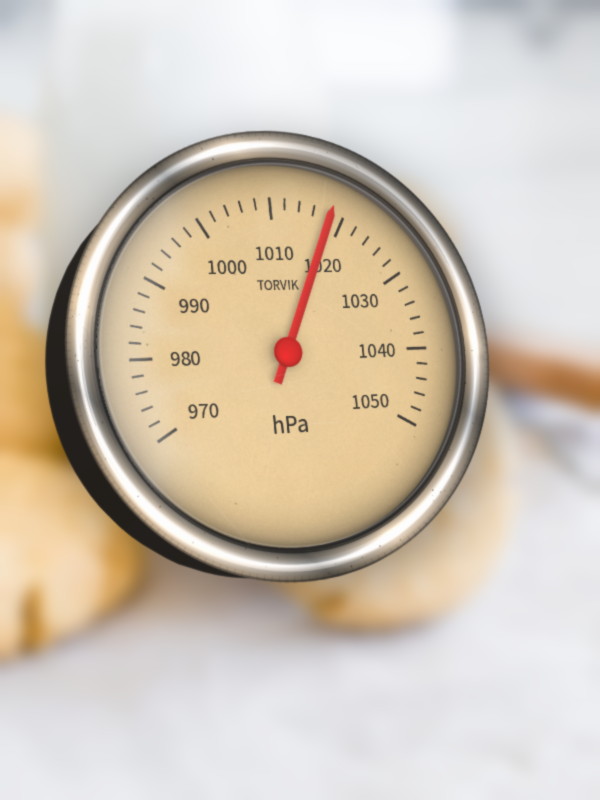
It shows 1018 hPa
